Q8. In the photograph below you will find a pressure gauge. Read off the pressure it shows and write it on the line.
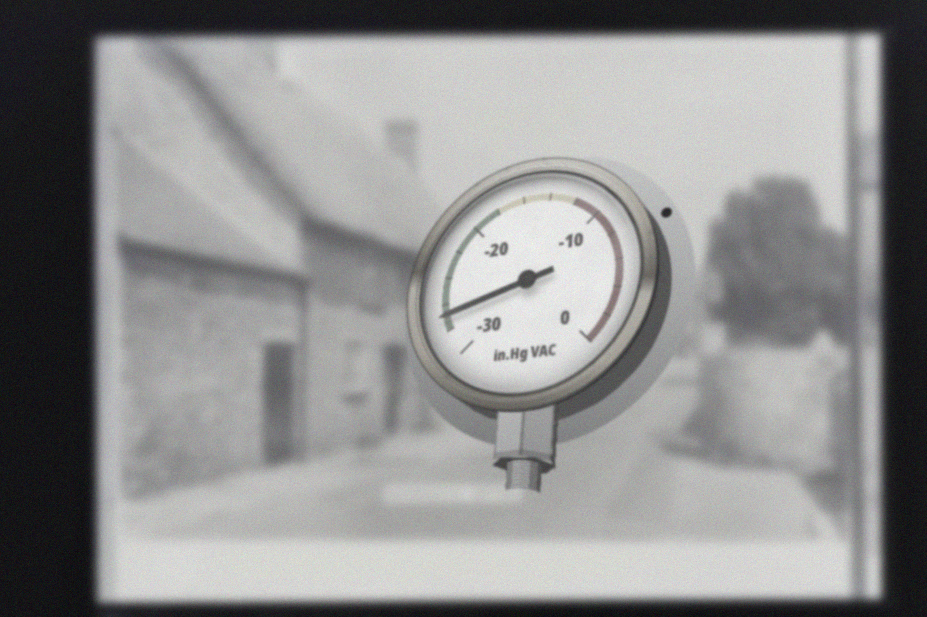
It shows -27 inHg
